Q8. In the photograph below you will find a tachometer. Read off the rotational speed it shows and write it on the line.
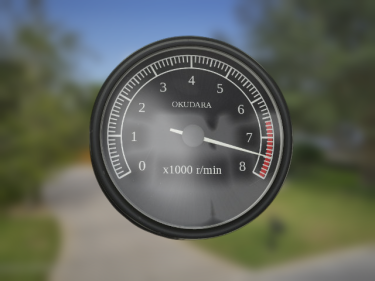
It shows 7500 rpm
